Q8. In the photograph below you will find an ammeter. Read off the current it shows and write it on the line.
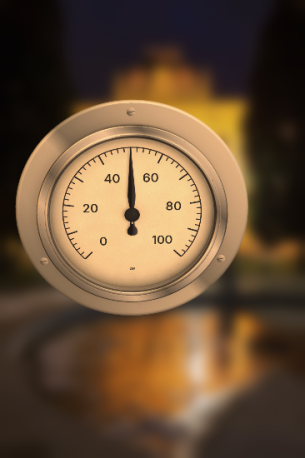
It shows 50 A
